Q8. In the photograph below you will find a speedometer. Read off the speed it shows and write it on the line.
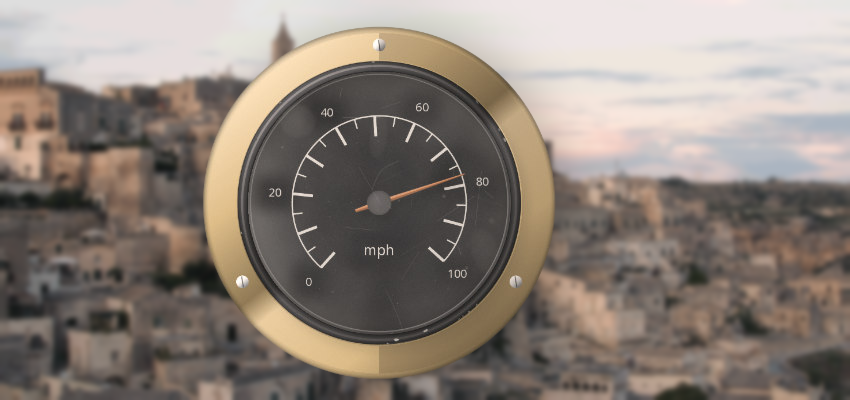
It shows 77.5 mph
